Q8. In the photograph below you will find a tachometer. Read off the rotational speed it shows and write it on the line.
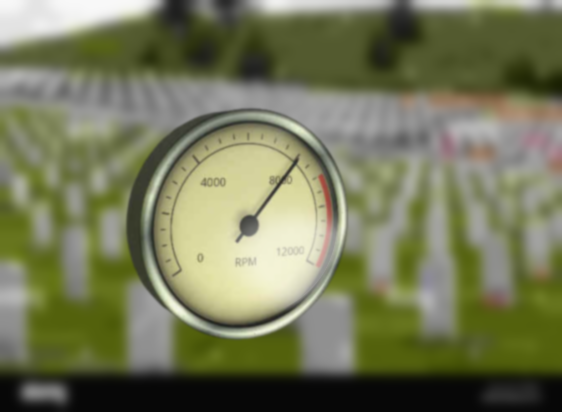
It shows 8000 rpm
